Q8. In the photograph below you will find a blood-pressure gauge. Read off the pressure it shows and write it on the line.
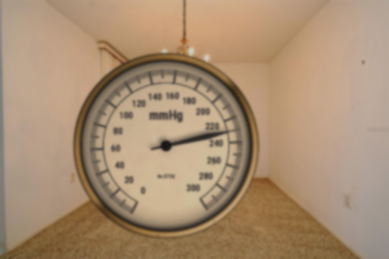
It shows 230 mmHg
